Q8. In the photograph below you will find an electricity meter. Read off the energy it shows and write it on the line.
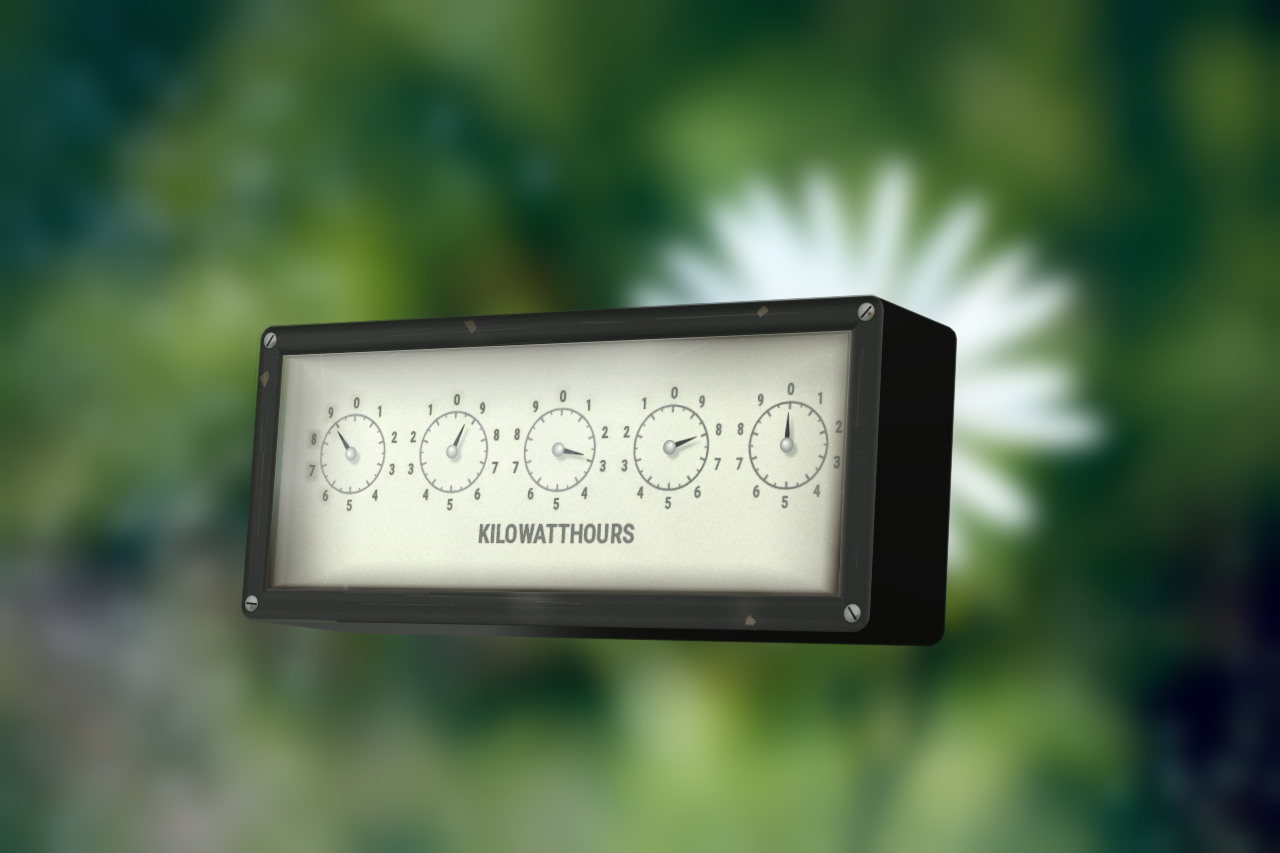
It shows 89280 kWh
